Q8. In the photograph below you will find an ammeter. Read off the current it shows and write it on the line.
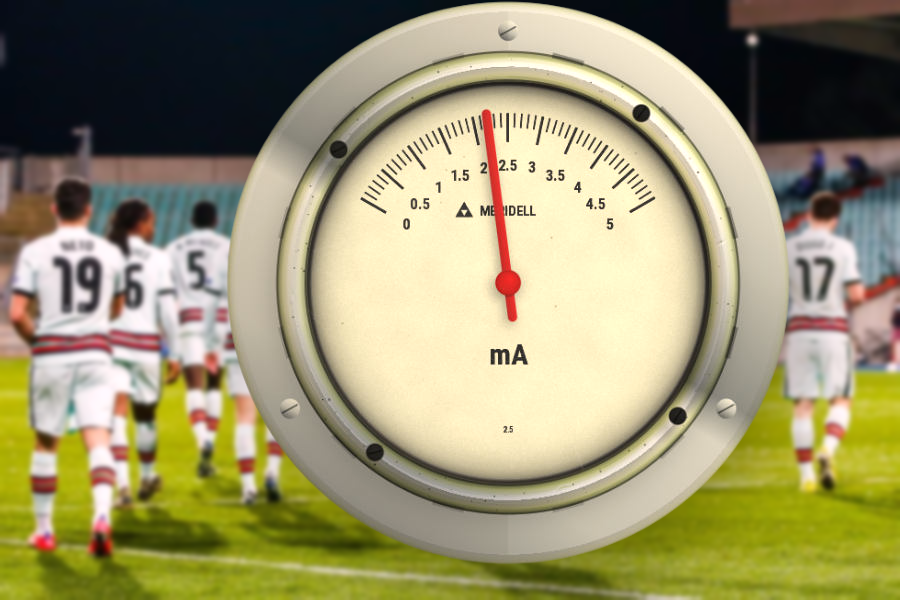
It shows 2.2 mA
